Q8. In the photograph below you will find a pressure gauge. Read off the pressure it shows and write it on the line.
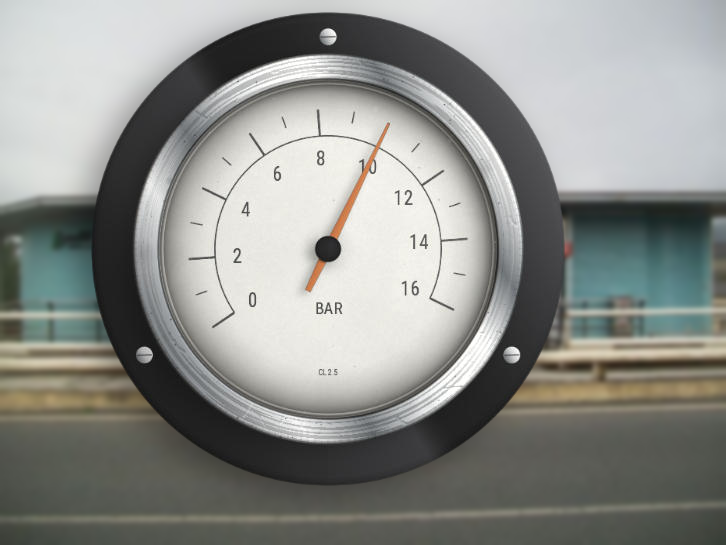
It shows 10 bar
